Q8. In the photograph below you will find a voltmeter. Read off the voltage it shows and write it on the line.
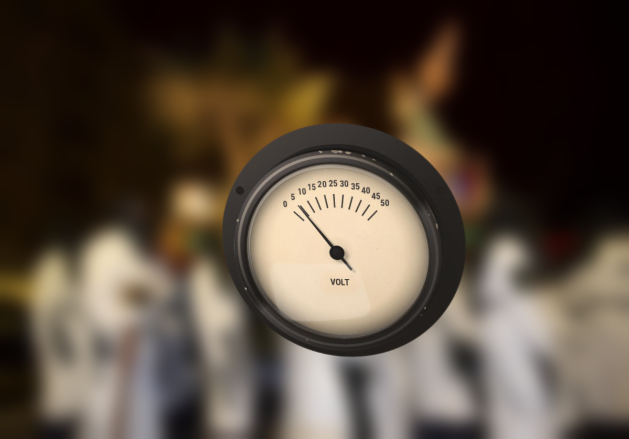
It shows 5 V
